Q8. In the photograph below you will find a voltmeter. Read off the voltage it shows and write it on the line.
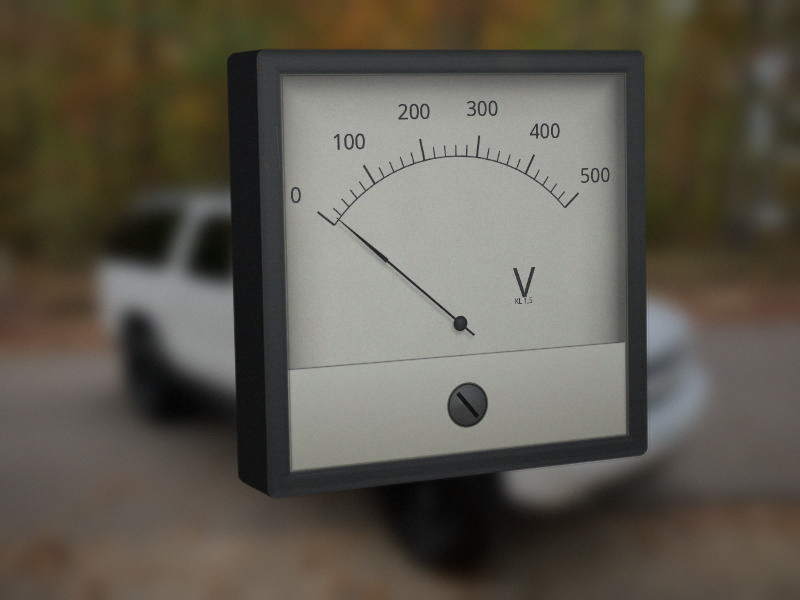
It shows 10 V
